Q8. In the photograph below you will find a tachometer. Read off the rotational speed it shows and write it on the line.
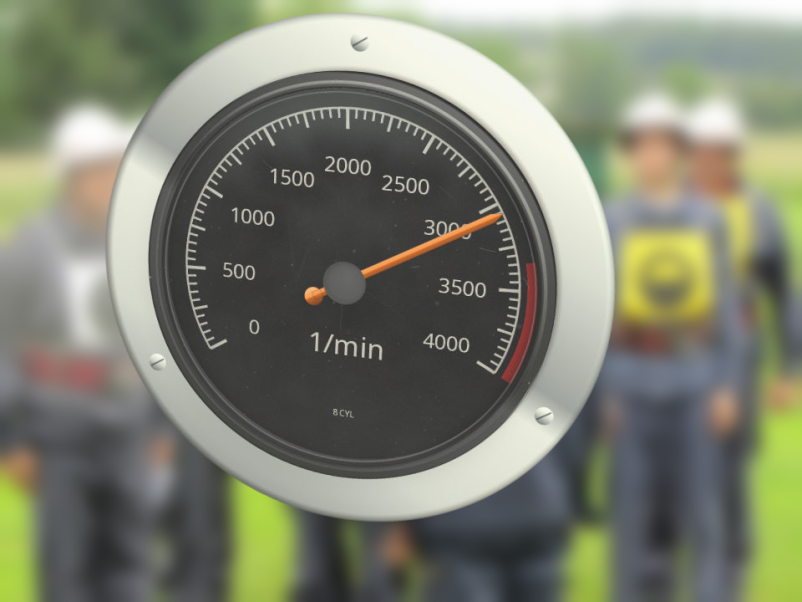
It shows 3050 rpm
